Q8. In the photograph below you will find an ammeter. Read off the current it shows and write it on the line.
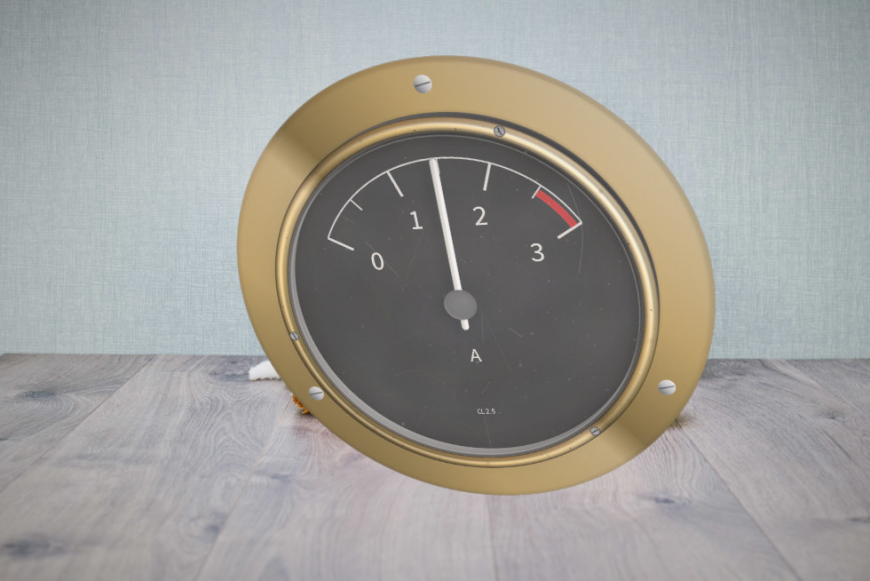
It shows 1.5 A
